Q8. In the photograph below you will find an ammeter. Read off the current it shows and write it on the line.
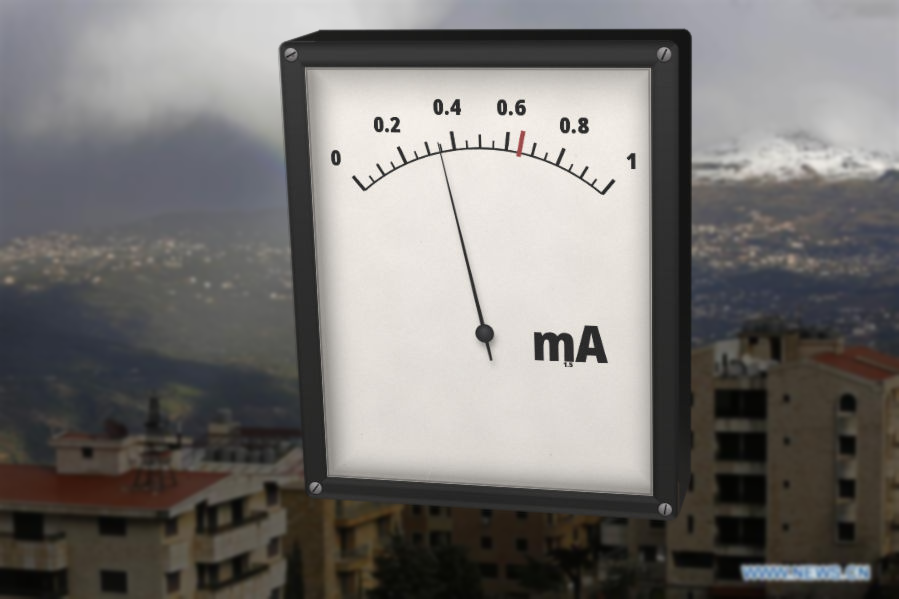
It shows 0.35 mA
